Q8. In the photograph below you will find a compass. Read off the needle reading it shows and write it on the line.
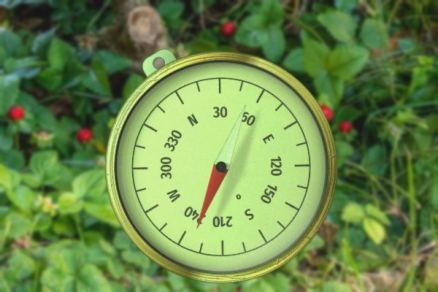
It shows 232.5 °
